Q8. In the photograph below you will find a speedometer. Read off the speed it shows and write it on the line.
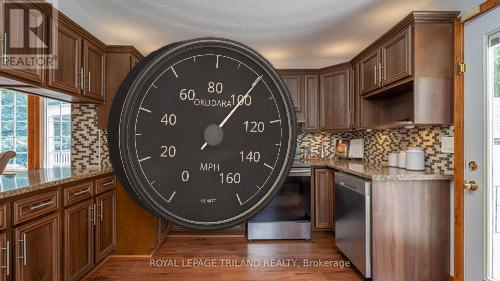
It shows 100 mph
